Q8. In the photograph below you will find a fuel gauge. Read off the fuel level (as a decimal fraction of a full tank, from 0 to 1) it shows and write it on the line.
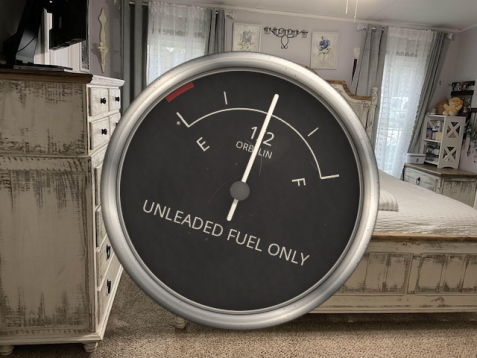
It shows 0.5
